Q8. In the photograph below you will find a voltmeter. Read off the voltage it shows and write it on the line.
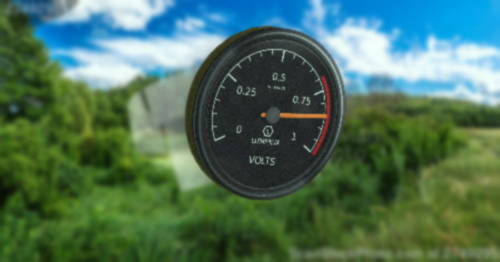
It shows 0.85 V
